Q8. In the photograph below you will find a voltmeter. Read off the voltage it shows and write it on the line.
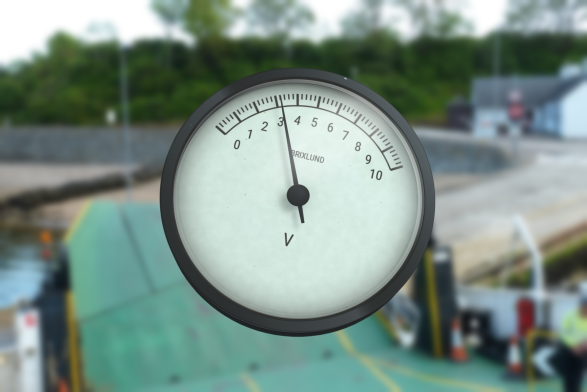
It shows 3.2 V
